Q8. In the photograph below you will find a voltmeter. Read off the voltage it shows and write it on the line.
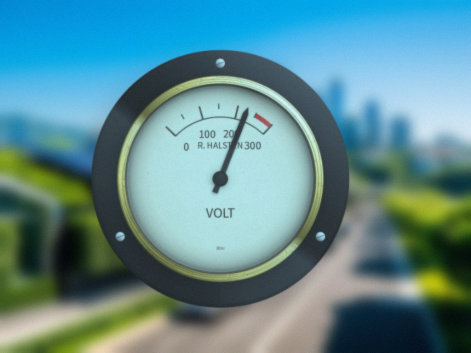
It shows 225 V
